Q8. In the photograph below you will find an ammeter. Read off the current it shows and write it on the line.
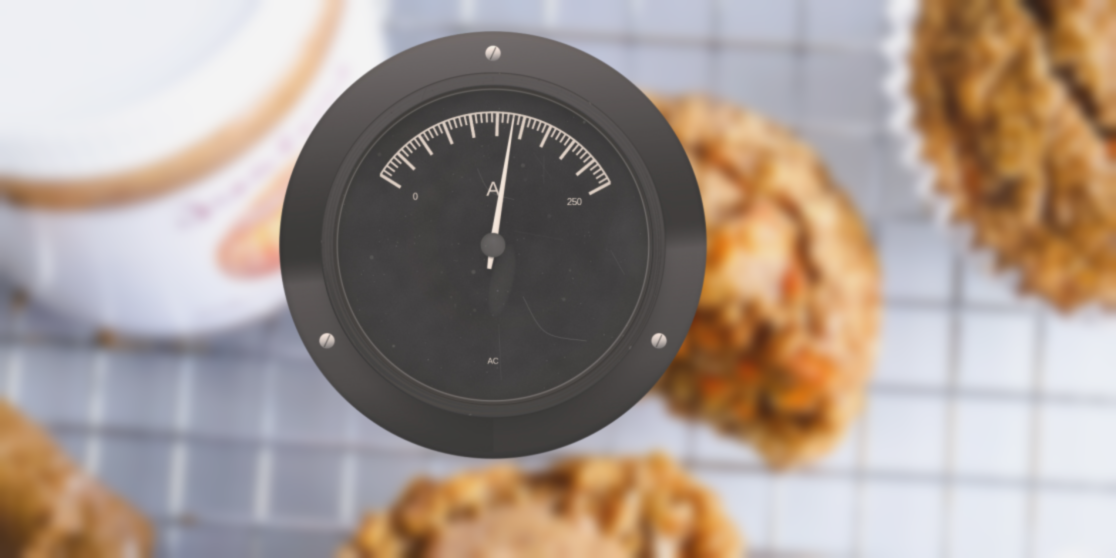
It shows 140 A
